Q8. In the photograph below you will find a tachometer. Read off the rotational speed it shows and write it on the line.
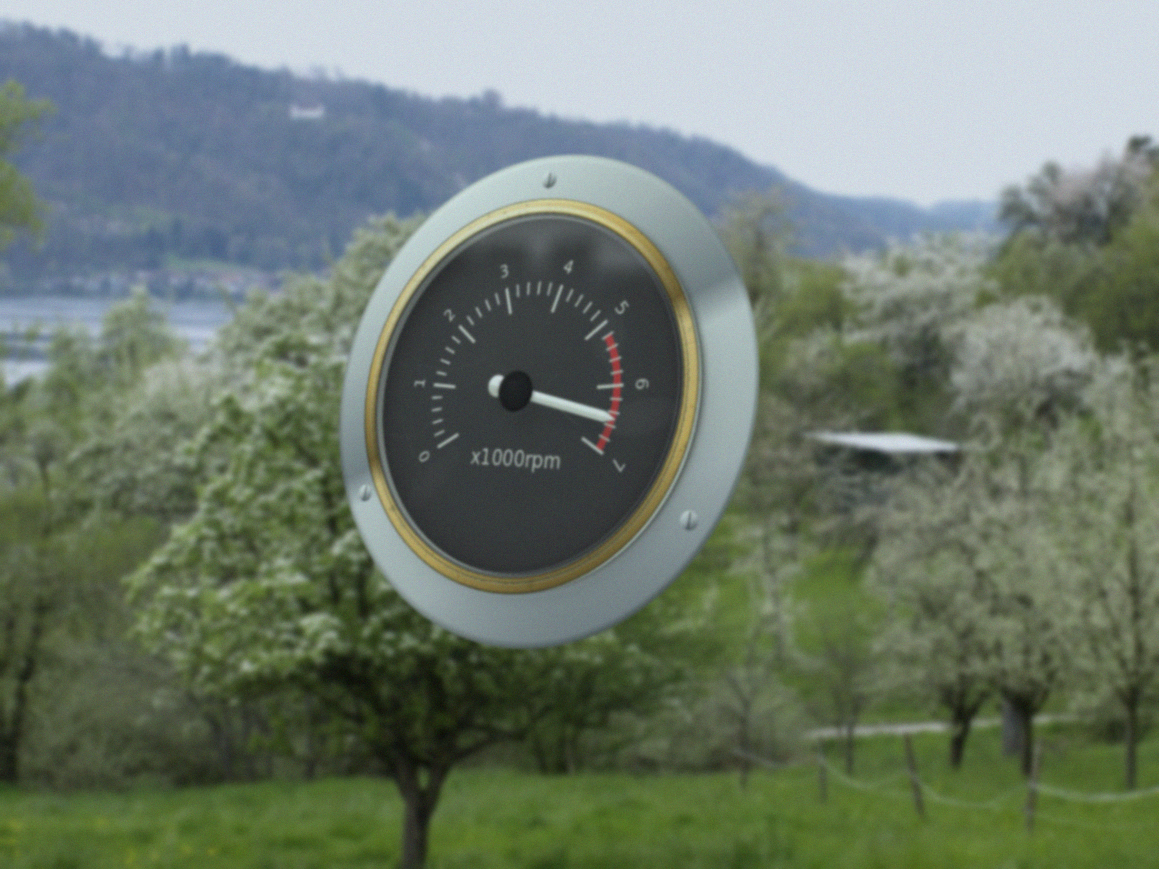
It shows 6500 rpm
